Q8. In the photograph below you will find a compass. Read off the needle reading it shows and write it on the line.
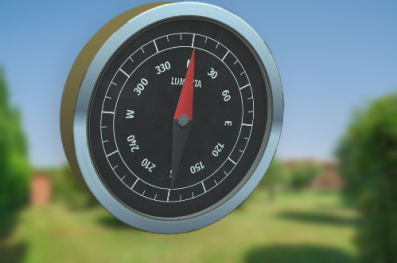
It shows 0 °
